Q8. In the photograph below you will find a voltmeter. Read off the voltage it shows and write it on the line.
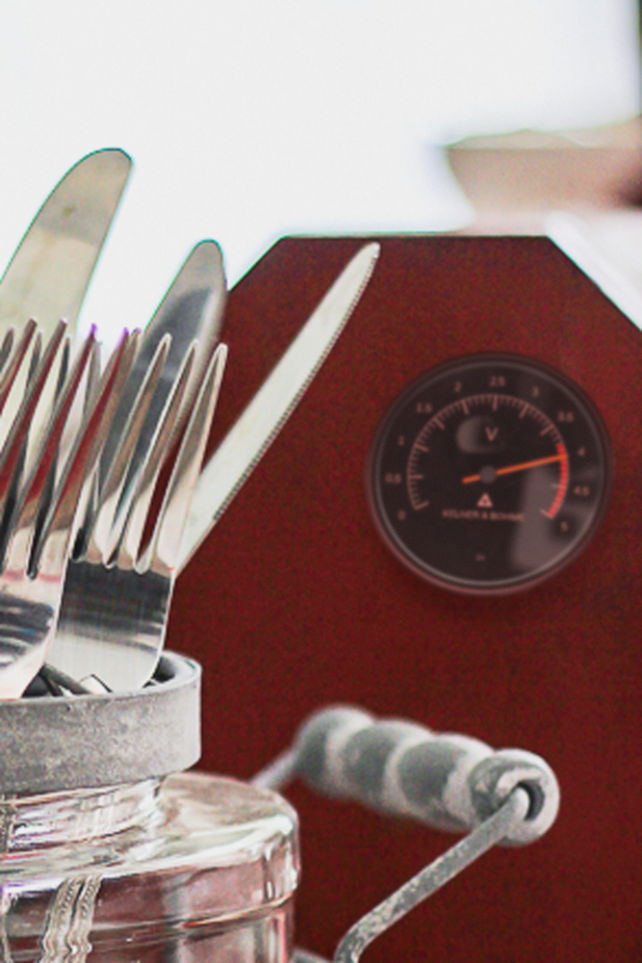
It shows 4 V
